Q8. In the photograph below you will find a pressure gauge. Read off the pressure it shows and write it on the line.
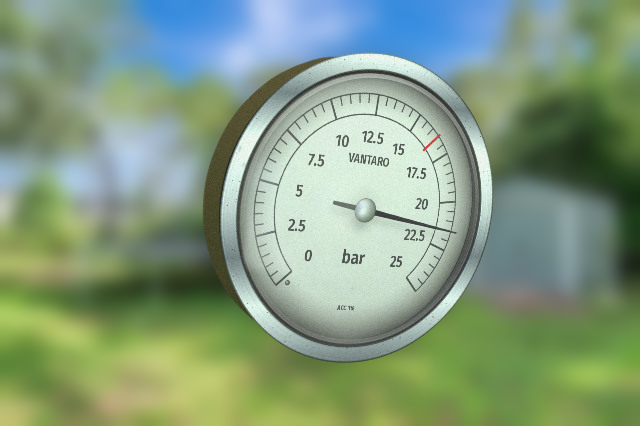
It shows 21.5 bar
